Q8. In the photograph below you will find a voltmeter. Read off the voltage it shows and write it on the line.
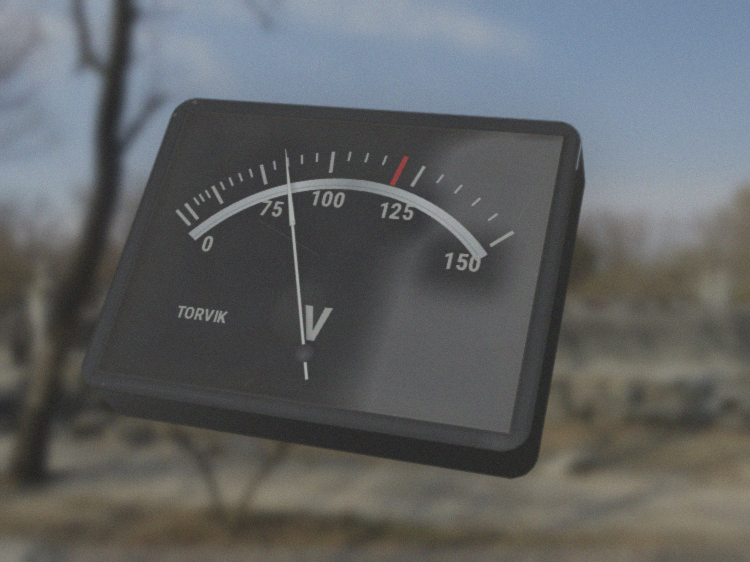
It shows 85 V
